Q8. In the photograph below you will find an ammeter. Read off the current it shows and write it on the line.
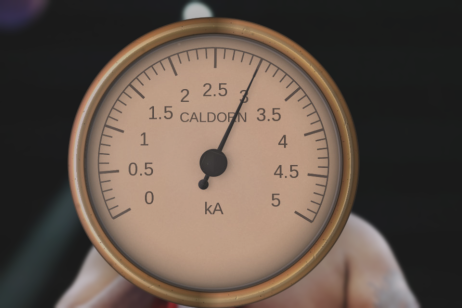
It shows 3 kA
